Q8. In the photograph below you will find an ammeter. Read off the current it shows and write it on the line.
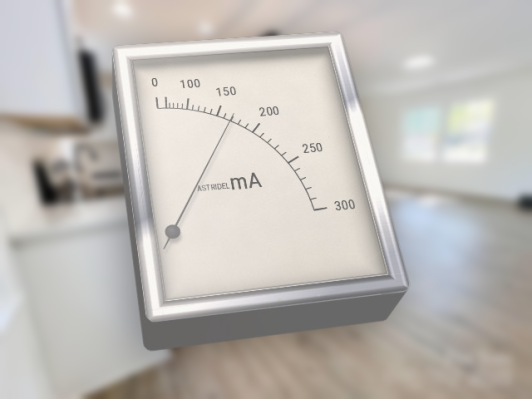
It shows 170 mA
